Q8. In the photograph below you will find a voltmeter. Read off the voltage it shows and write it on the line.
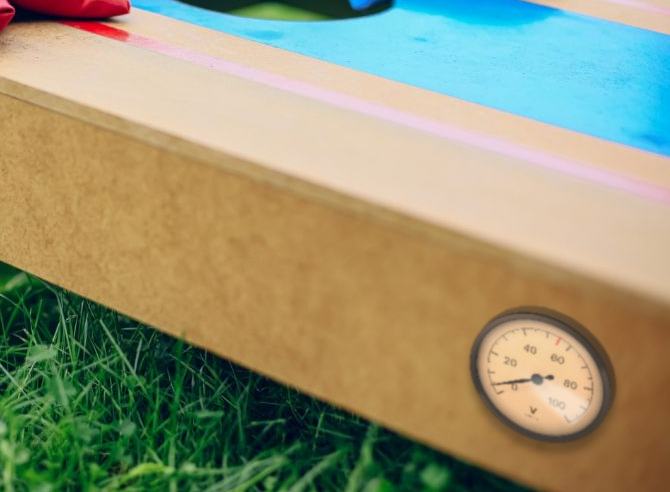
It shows 5 V
